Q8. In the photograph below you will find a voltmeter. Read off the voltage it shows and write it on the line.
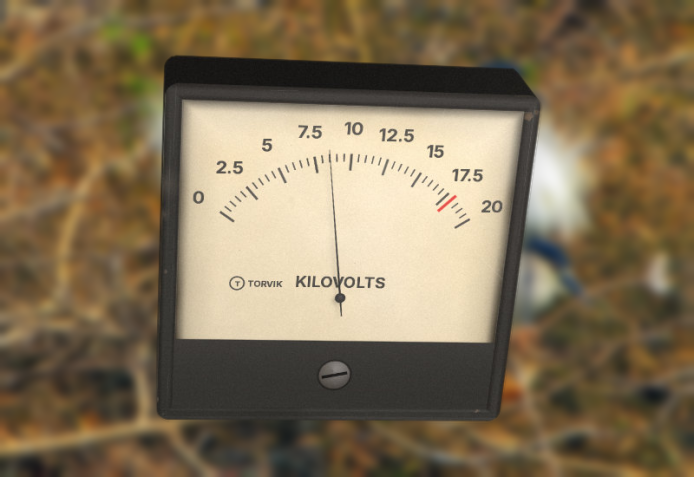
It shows 8.5 kV
